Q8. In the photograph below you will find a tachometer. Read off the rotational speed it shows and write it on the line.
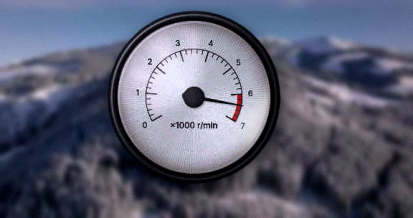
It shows 6400 rpm
